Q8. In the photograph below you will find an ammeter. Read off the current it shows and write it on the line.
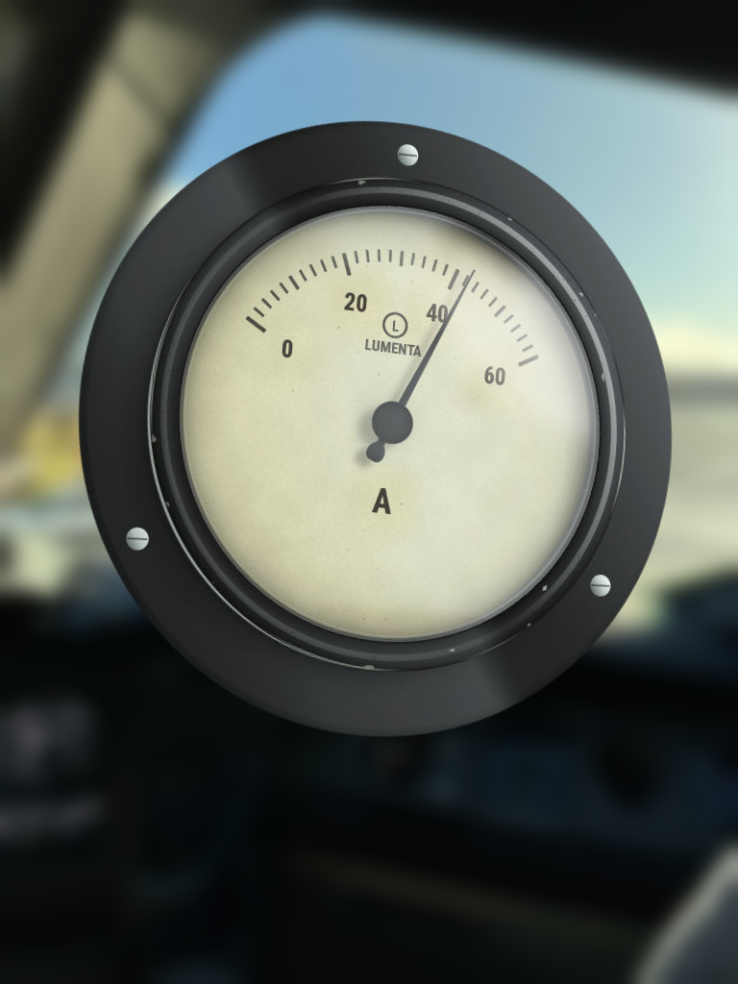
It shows 42 A
